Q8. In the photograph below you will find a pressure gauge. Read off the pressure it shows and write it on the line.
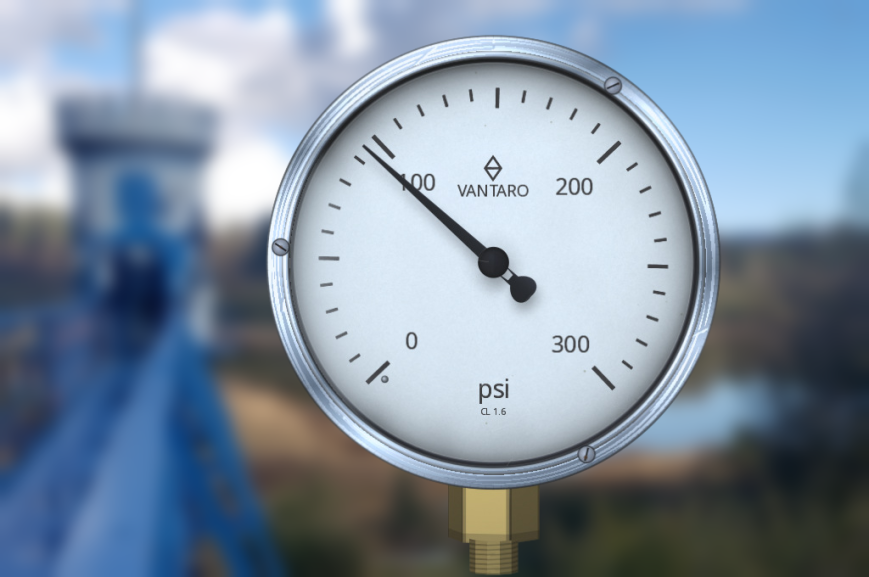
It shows 95 psi
